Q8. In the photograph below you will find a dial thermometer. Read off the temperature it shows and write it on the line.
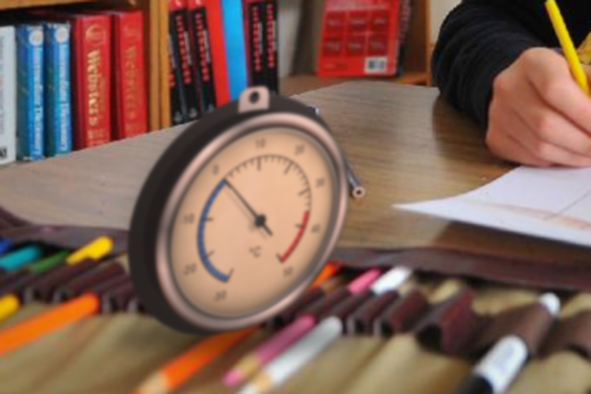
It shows 0 °C
